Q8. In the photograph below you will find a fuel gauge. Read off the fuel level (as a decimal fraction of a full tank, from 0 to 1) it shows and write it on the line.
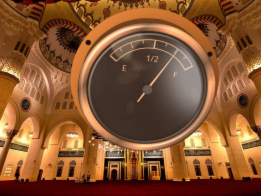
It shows 0.75
